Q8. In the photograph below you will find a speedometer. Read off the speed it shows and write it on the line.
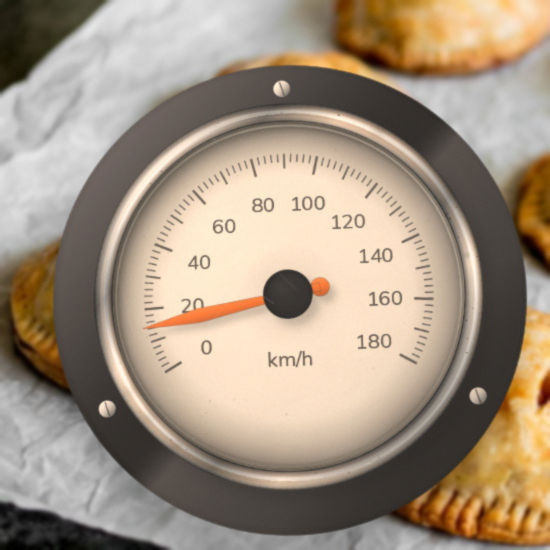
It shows 14 km/h
